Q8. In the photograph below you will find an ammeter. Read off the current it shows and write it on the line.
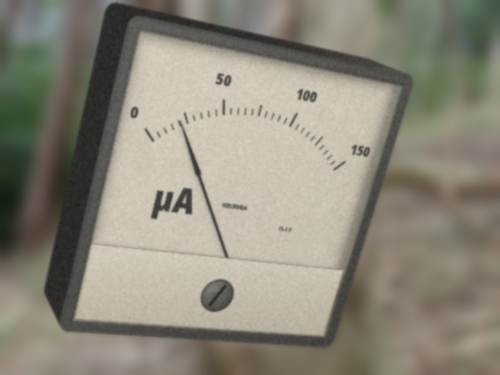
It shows 20 µA
